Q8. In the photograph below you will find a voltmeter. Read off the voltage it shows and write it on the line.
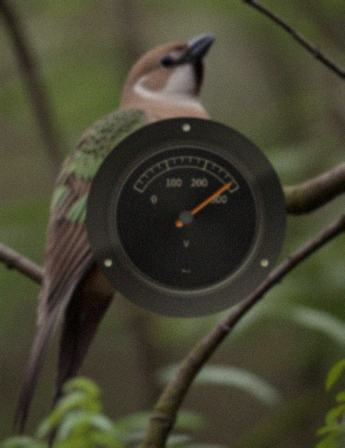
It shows 280 V
